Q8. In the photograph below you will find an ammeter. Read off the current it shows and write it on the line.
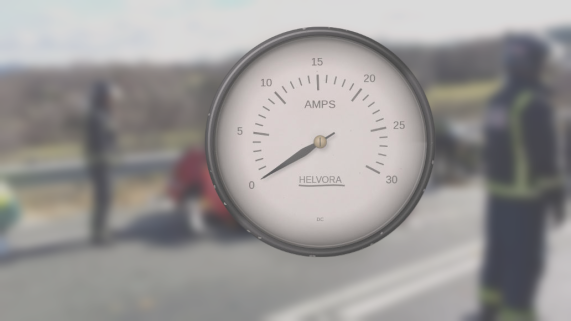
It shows 0 A
